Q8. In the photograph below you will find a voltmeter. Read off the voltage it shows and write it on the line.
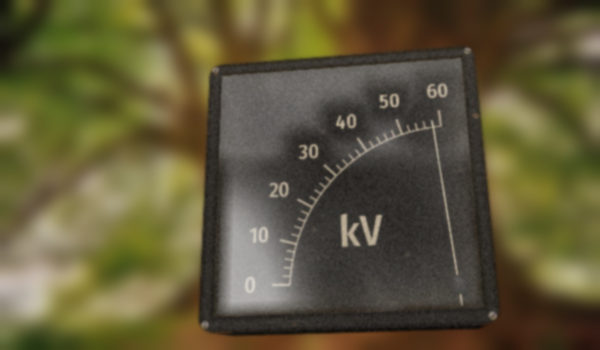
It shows 58 kV
